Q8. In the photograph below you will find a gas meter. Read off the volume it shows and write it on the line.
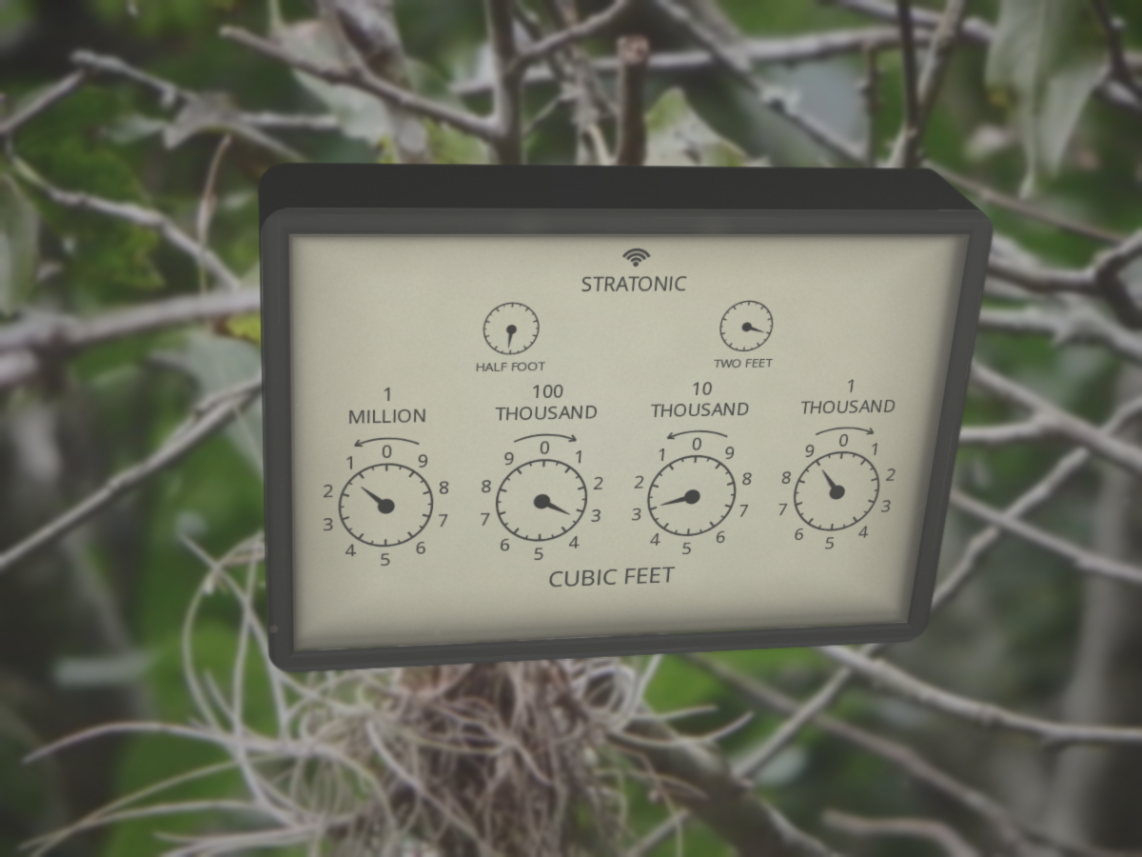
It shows 132900 ft³
